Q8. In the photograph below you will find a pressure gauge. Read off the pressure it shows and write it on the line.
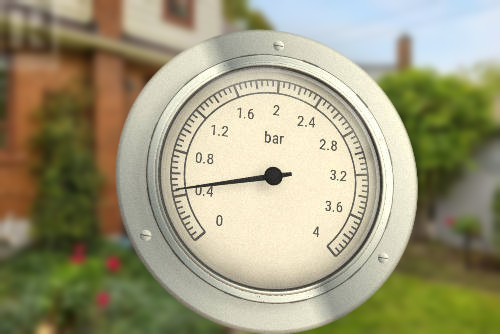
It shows 0.45 bar
